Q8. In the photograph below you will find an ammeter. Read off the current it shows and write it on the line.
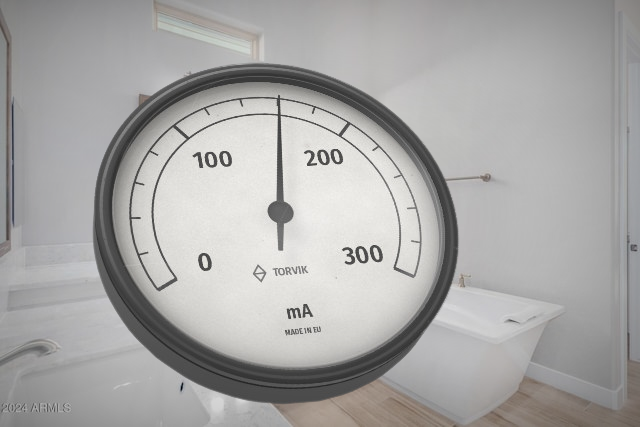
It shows 160 mA
